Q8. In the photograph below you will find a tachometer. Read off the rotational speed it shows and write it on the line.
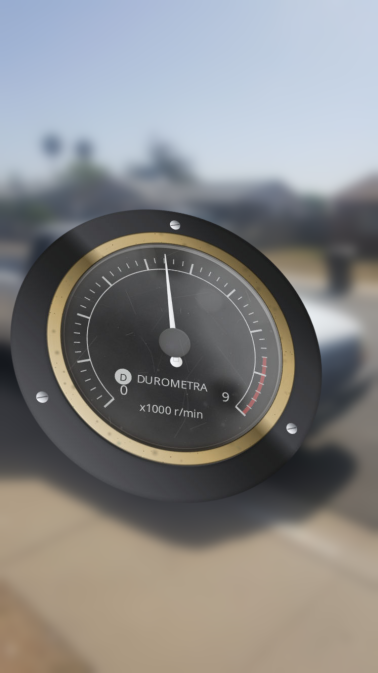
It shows 4400 rpm
